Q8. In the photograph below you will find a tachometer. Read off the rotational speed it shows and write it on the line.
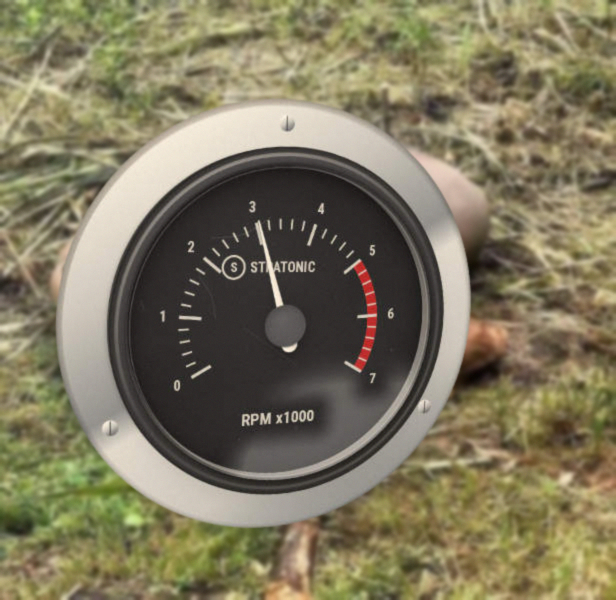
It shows 3000 rpm
